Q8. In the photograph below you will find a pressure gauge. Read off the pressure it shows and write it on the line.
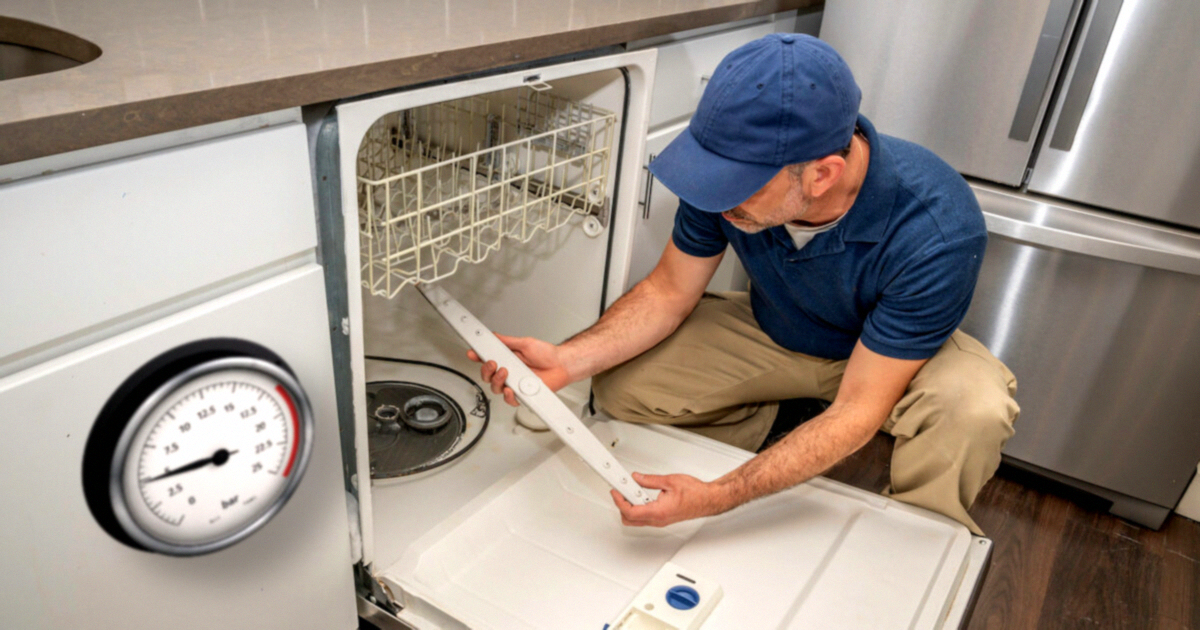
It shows 5 bar
